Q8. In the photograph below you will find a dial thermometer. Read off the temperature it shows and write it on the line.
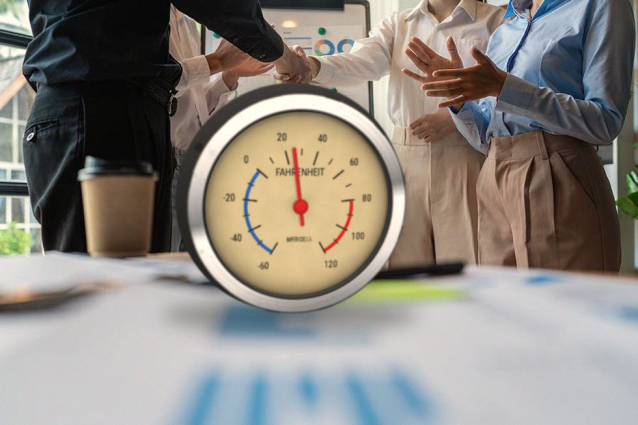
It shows 25 °F
